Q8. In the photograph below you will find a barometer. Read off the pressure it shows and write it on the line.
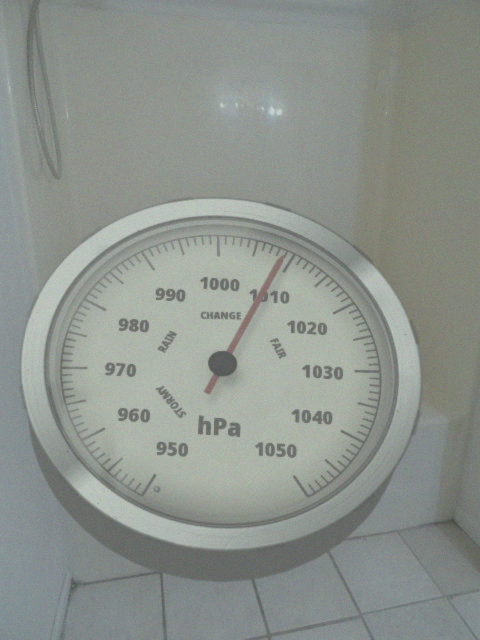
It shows 1009 hPa
